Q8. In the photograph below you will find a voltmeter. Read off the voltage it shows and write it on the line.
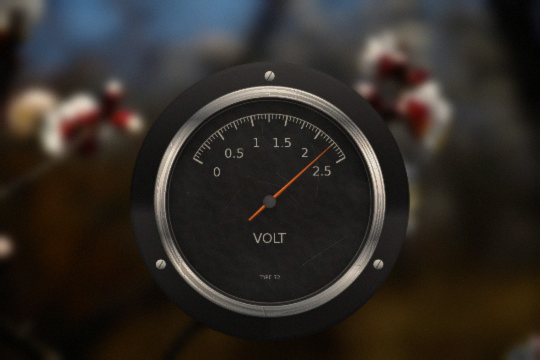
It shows 2.25 V
